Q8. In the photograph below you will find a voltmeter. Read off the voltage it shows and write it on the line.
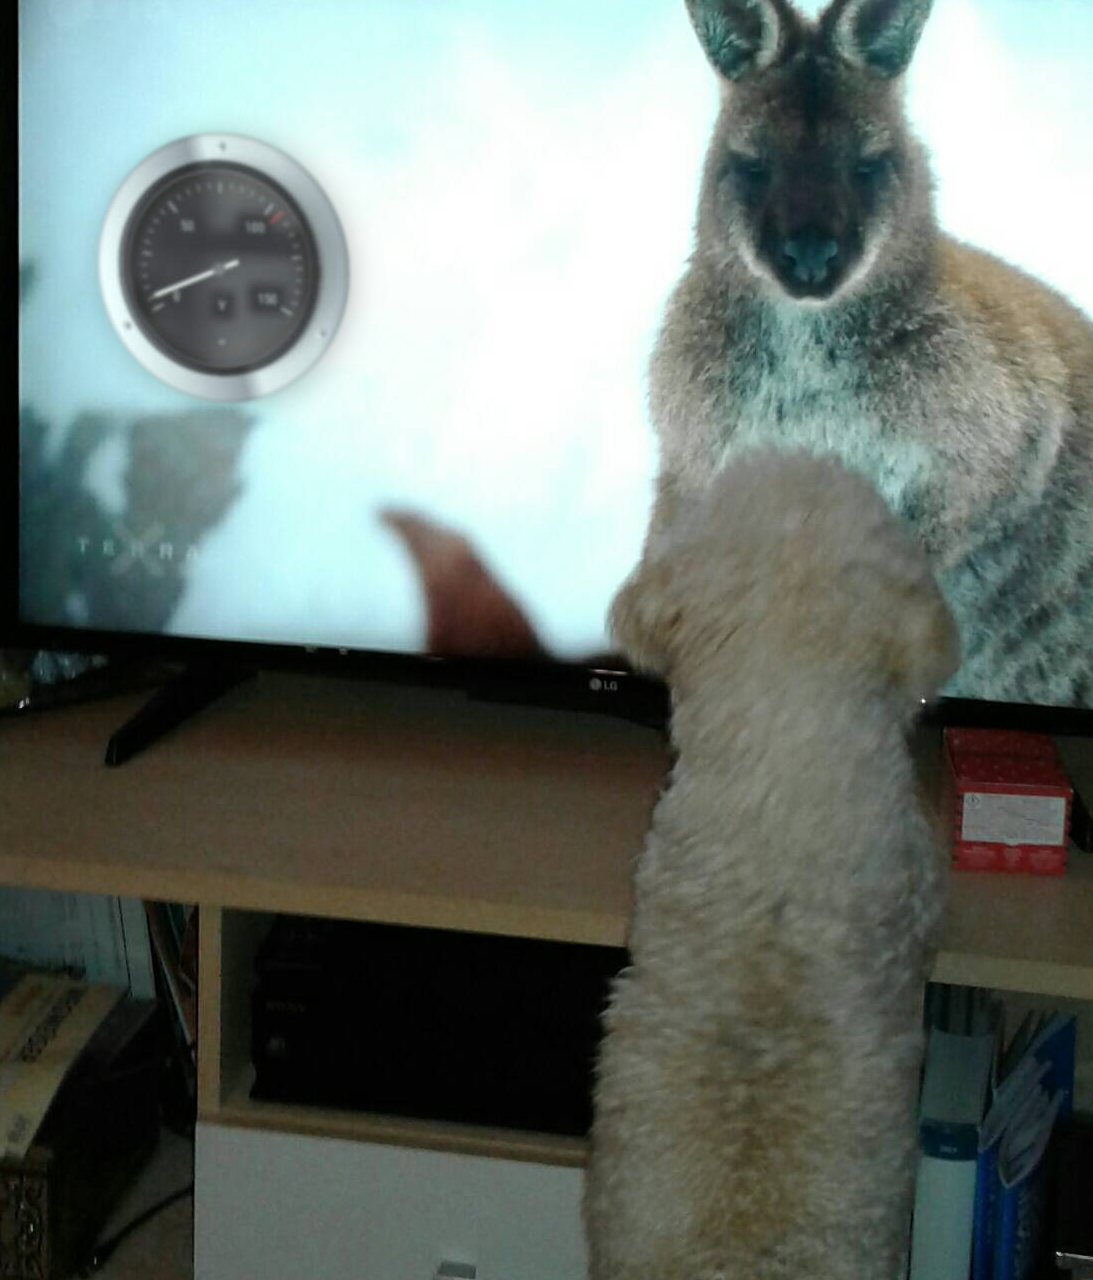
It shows 5 V
